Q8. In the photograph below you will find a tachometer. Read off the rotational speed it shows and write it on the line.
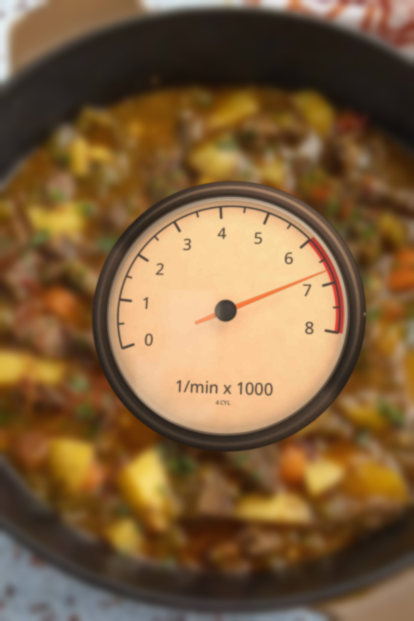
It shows 6750 rpm
